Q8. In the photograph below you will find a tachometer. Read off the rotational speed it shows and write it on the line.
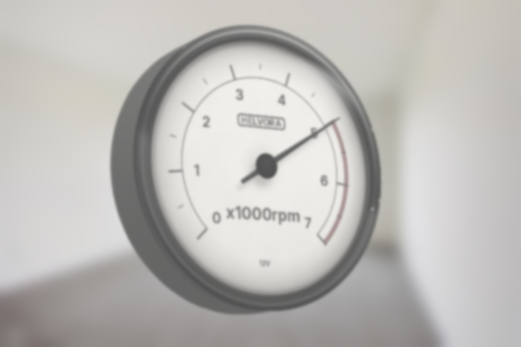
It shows 5000 rpm
